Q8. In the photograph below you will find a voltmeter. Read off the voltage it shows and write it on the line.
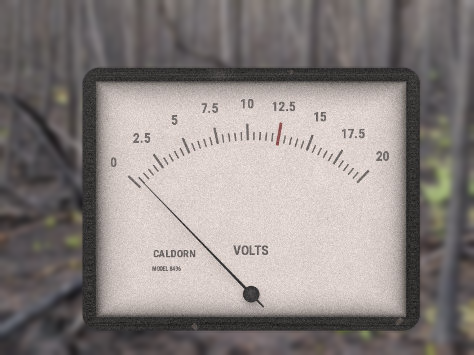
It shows 0.5 V
